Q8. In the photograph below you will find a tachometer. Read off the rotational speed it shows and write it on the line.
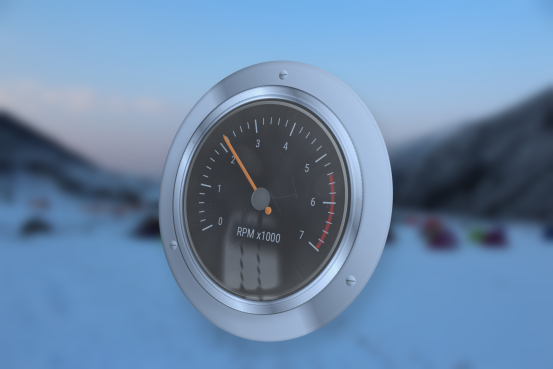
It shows 2200 rpm
